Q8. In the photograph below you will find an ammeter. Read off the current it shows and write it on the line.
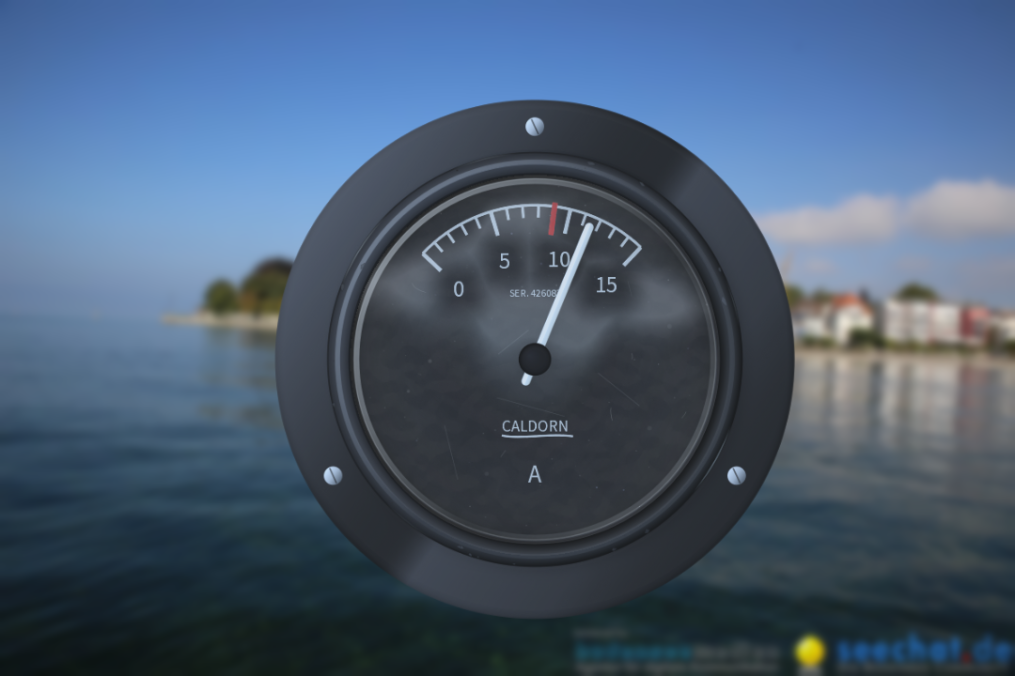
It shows 11.5 A
